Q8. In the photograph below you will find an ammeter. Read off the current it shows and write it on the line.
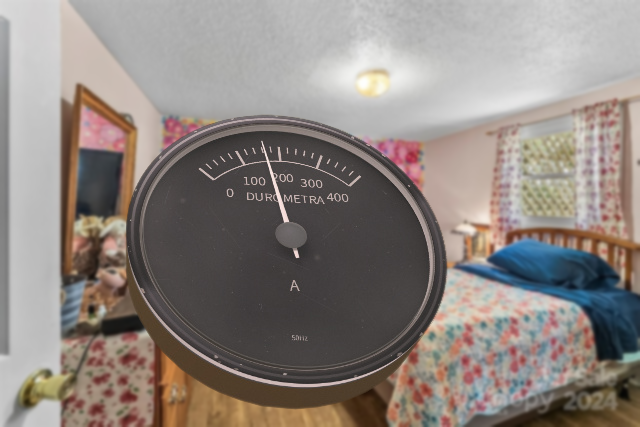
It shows 160 A
